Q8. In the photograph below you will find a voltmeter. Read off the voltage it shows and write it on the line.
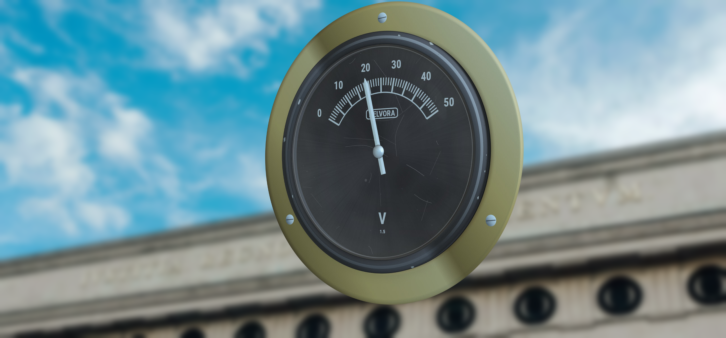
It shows 20 V
